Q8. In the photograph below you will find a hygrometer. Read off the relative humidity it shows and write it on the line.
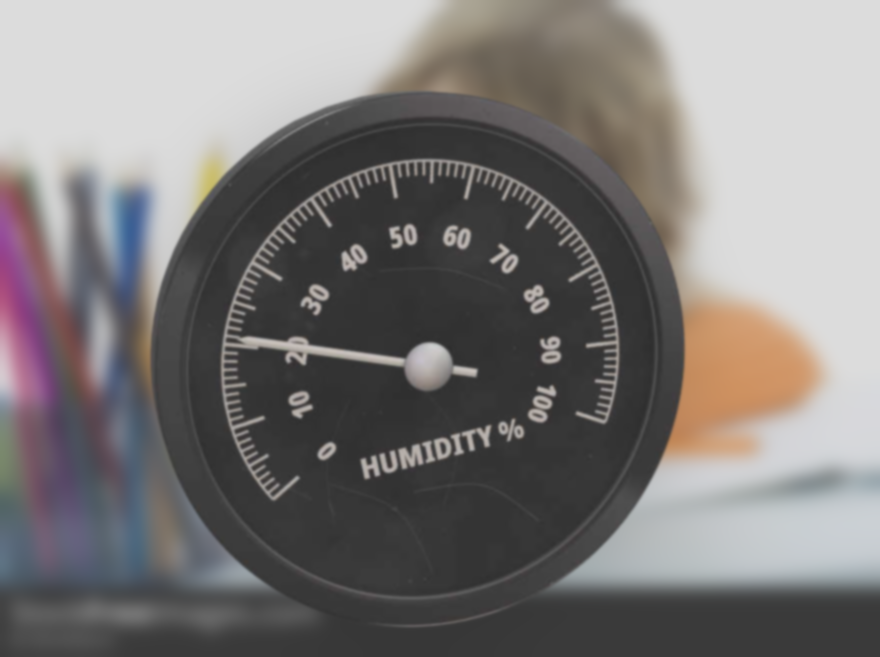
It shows 21 %
